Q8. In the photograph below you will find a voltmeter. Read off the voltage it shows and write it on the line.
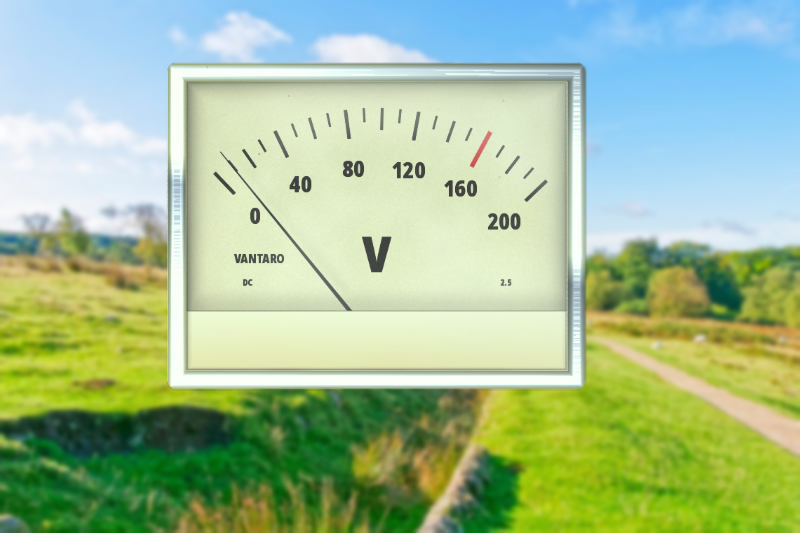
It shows 10 V
